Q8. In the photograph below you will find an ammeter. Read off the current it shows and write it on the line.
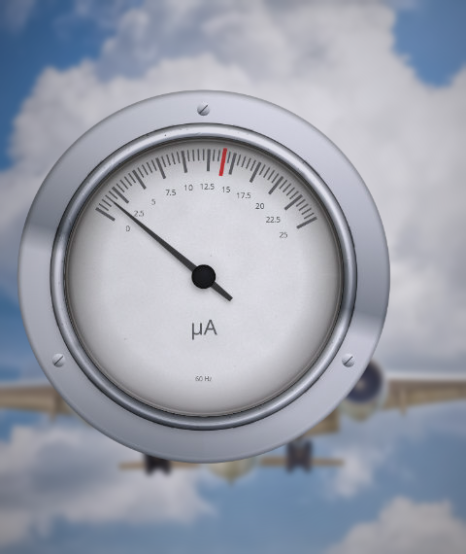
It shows 1.5 µA
